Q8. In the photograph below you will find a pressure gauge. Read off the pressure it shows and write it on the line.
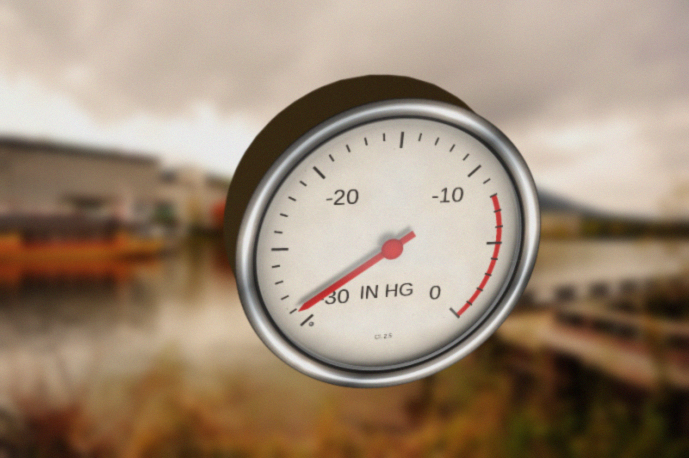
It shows -29 inHg
